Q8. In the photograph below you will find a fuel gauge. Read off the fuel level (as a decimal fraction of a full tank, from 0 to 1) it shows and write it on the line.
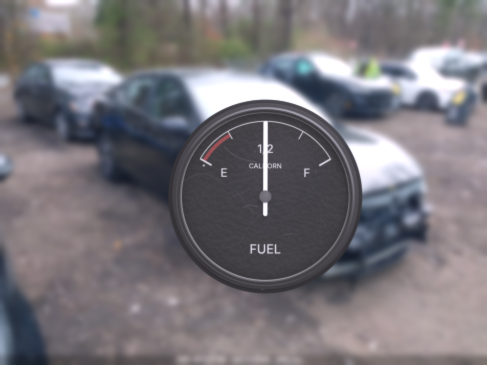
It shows 0.5
